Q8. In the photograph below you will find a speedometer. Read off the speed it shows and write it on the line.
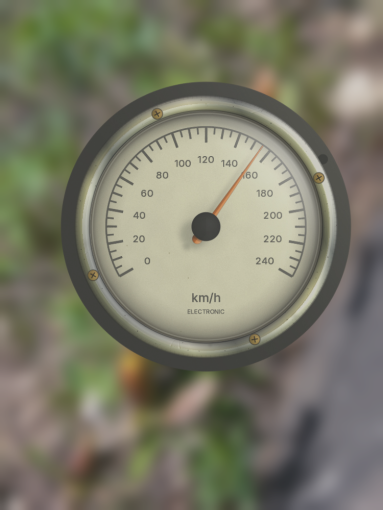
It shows 155 km/h
